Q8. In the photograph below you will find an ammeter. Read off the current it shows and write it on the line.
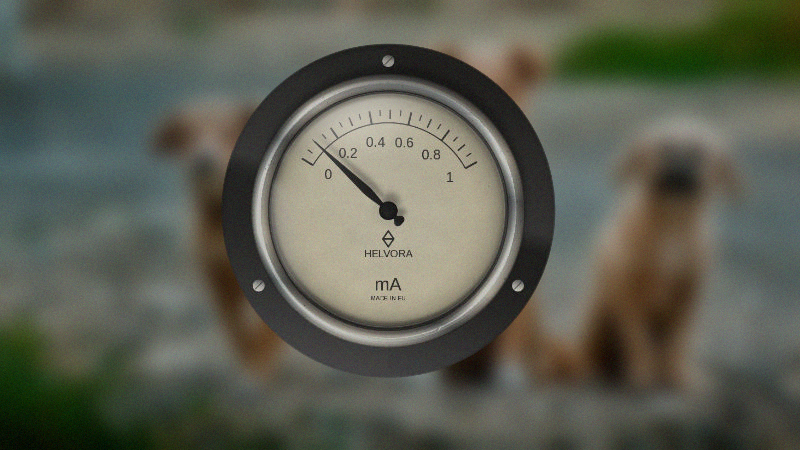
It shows 0.1 mA
